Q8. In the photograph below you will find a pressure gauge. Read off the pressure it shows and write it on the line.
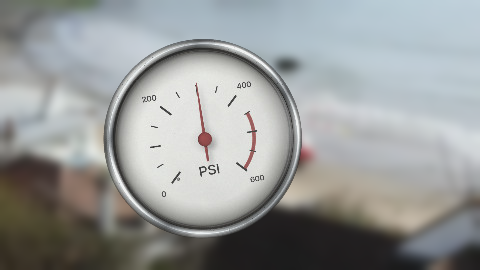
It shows 300 psi
